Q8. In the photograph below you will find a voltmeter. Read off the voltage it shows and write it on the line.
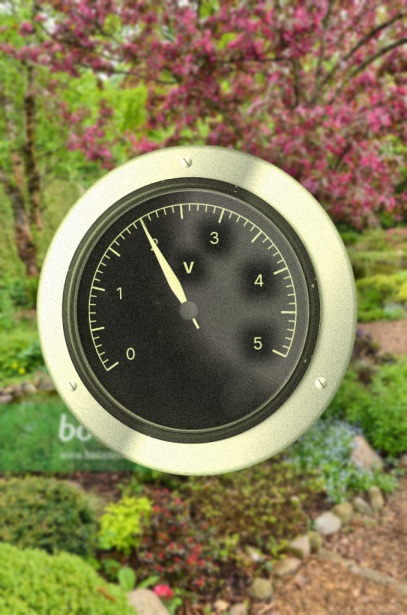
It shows 2 V
